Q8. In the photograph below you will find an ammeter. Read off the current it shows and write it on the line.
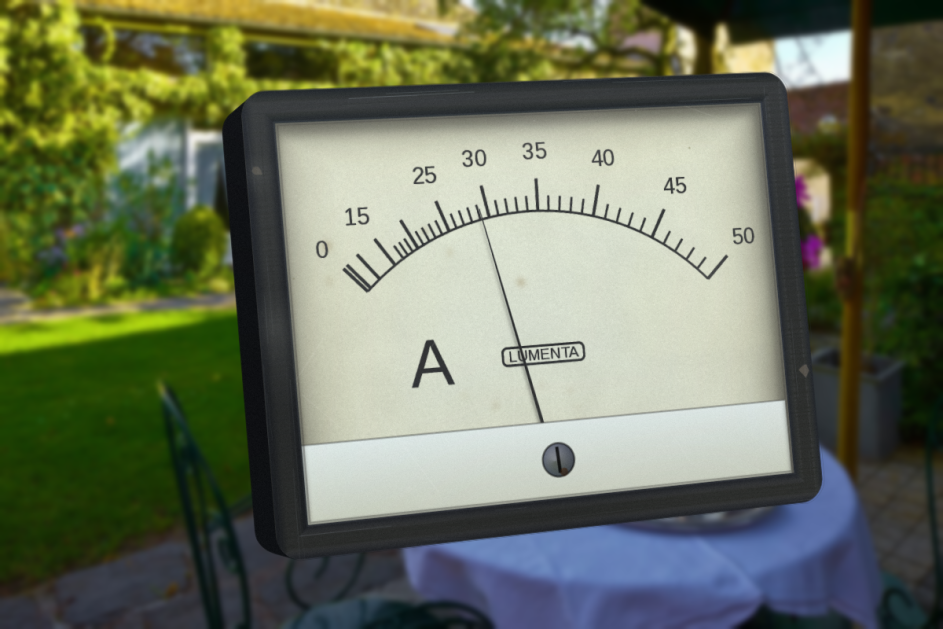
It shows 29 A
